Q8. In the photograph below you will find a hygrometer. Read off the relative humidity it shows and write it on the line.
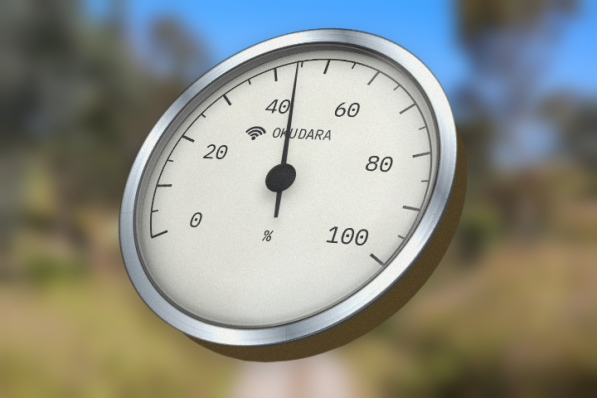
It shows 45 %
